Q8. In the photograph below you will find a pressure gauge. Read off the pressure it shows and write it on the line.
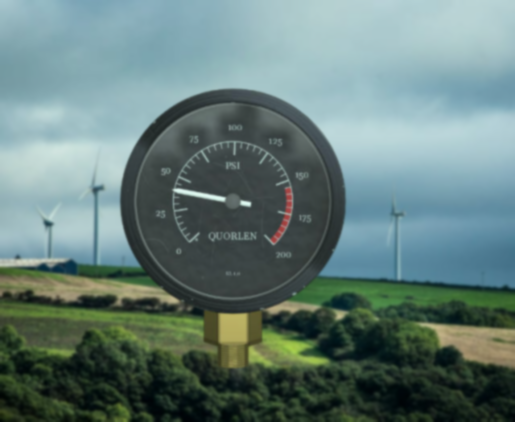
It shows 40 psi
